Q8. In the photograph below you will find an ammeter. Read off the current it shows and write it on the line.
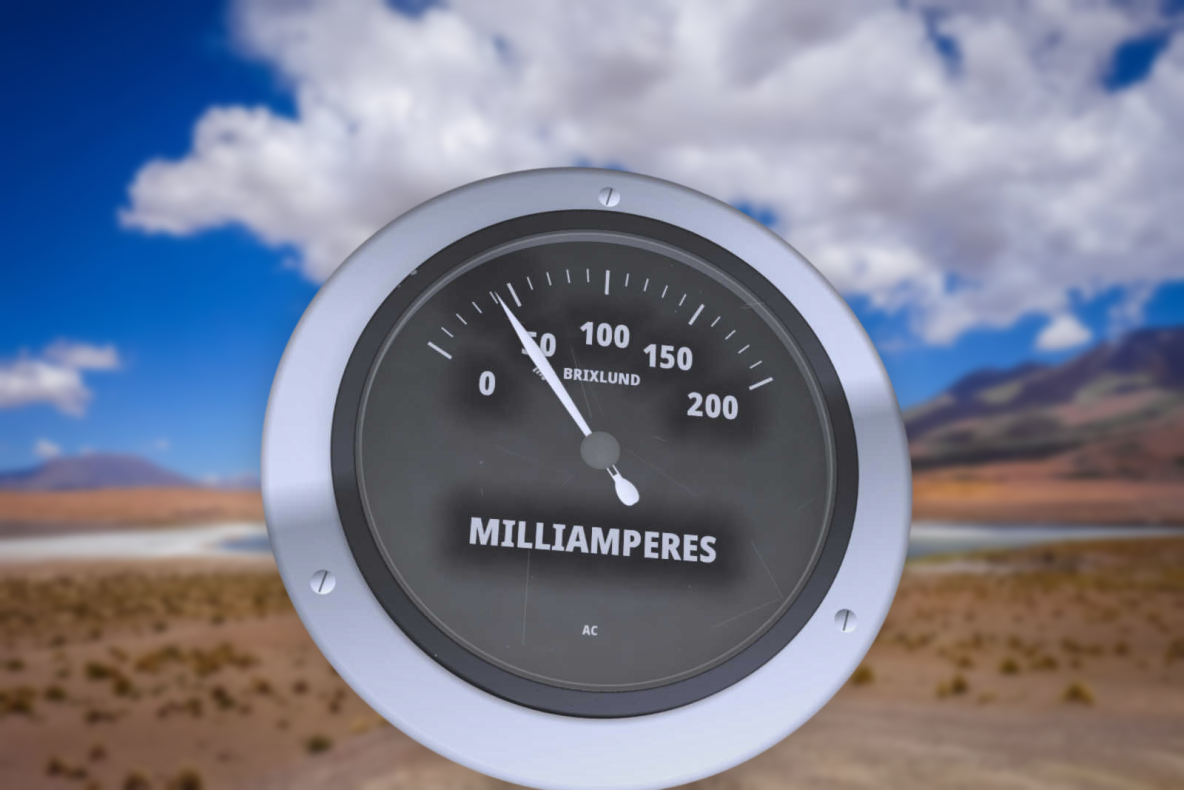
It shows 40 mA
